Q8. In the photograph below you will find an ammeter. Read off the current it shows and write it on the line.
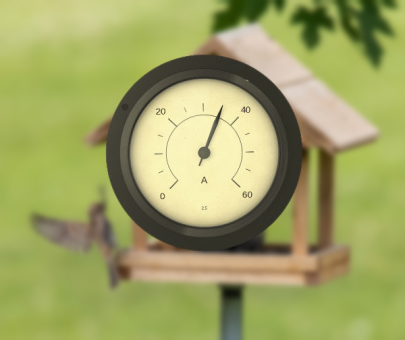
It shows 35 A
